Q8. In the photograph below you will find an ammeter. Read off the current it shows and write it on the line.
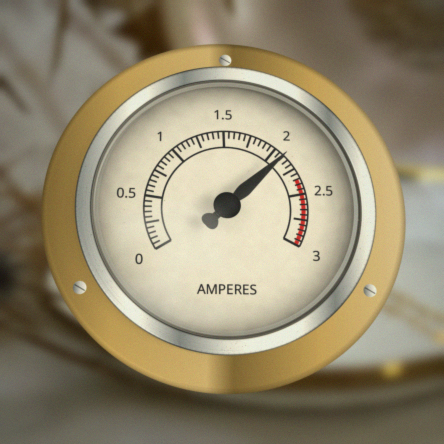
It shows 2.1 A
